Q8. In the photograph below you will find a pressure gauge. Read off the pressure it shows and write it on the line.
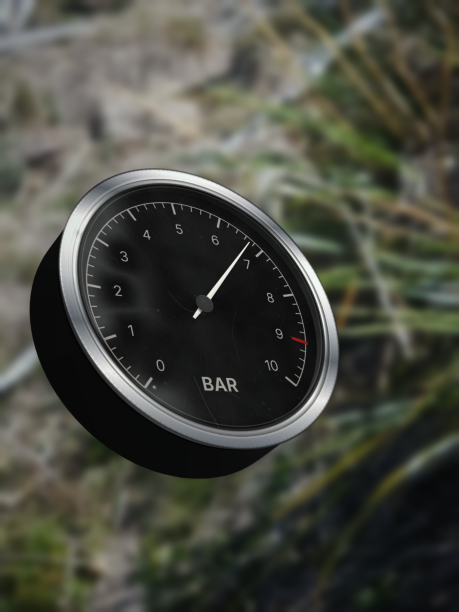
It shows 6.7 bar
